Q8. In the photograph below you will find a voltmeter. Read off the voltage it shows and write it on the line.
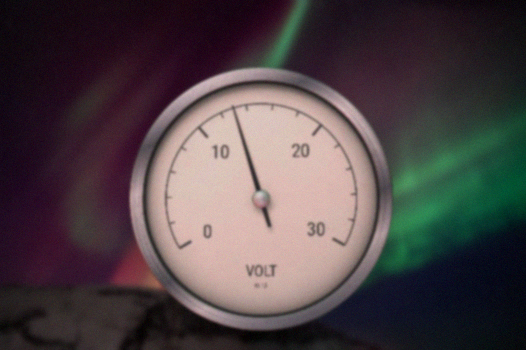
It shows 13 V
